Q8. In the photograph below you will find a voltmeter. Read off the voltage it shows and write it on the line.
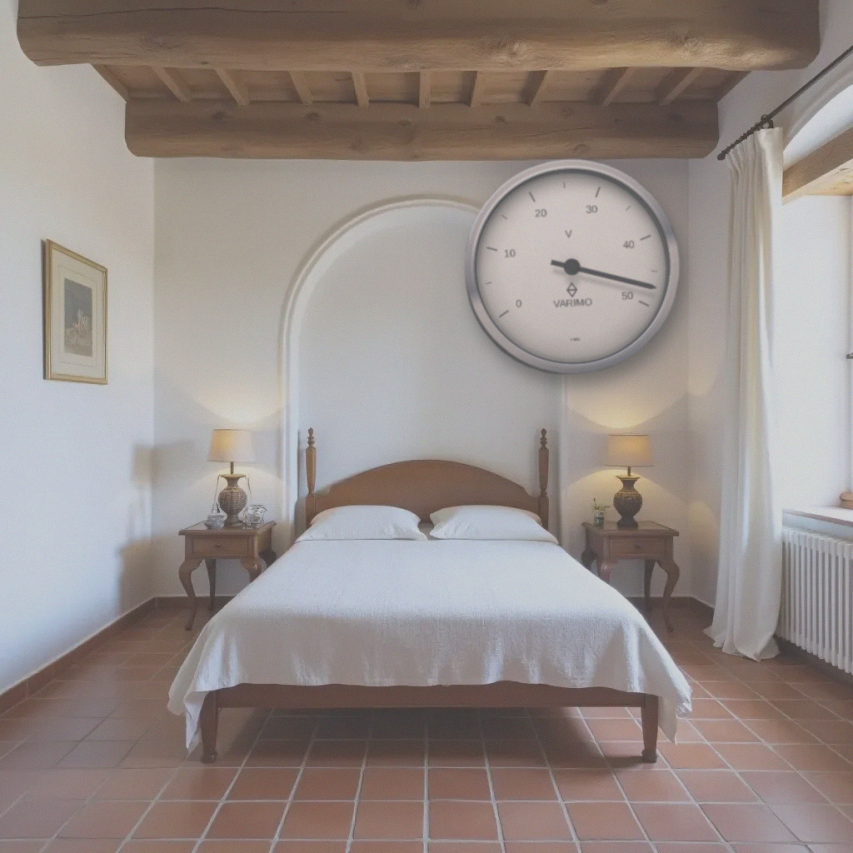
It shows 47.5 V
